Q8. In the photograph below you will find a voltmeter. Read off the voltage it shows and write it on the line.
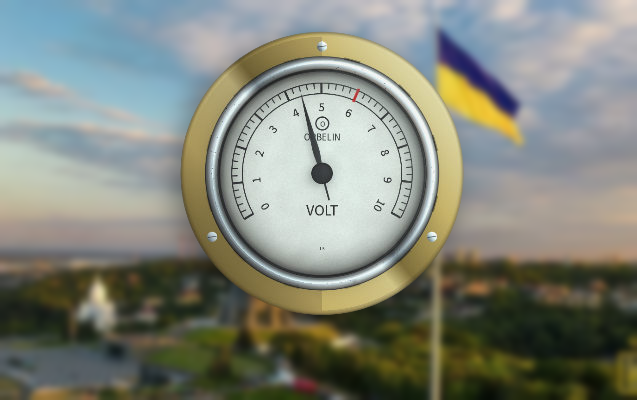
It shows 4.4 V
